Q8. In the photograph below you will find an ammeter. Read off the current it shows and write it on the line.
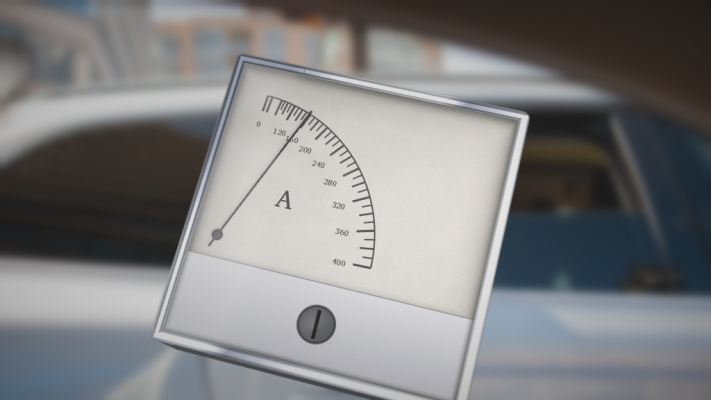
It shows 160 A
